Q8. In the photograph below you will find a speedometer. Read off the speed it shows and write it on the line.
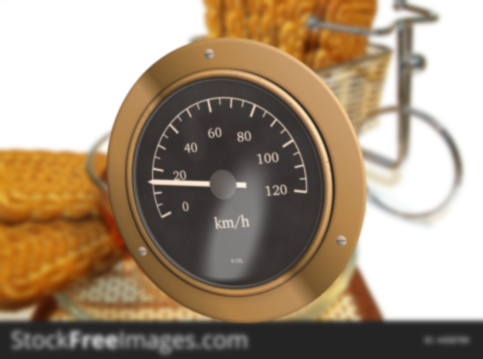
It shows 15 km/h
